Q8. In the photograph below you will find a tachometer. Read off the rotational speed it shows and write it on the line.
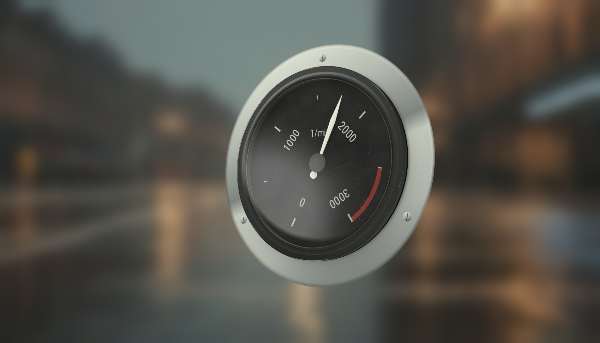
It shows 1750 rpm
